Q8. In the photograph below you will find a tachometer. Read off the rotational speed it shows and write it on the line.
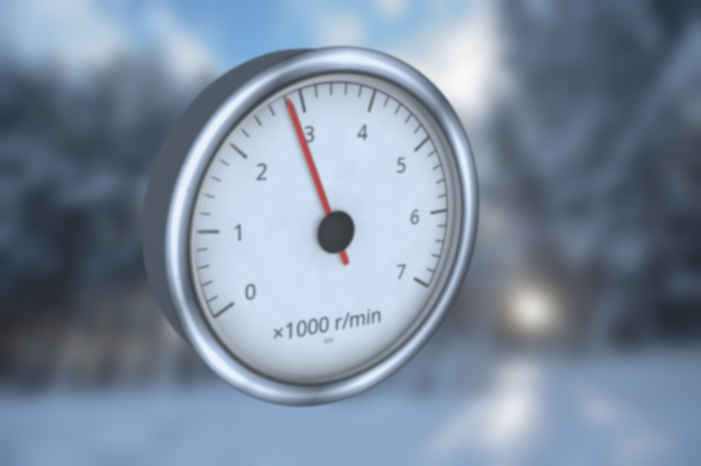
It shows 2800 rpm
